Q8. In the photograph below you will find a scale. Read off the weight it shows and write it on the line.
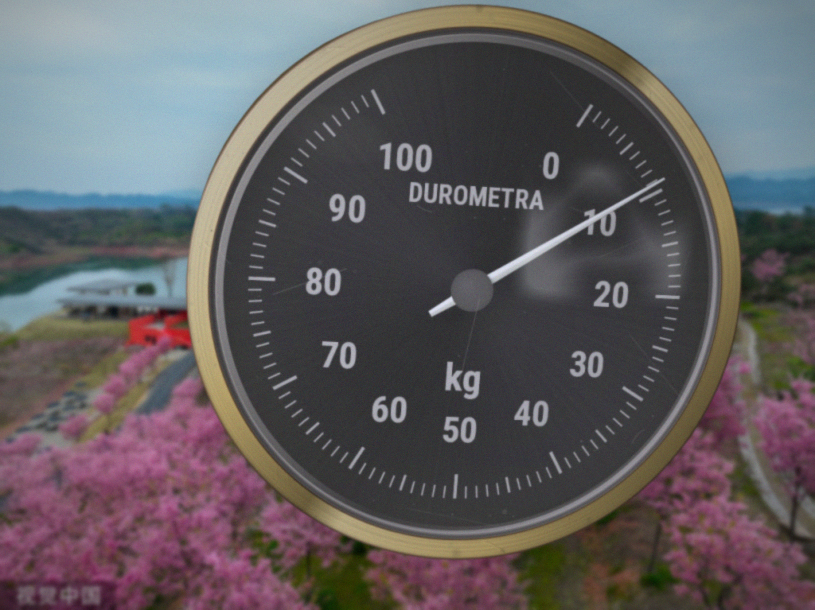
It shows 9 kg
